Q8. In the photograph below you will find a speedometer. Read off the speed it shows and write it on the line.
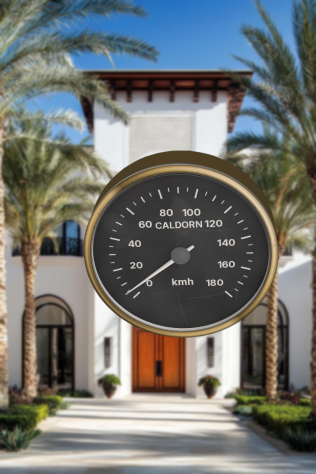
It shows 5 km/h
